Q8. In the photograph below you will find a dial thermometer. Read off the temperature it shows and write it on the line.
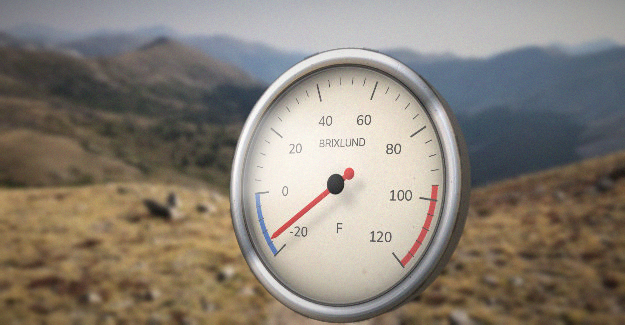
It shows -16 °F
